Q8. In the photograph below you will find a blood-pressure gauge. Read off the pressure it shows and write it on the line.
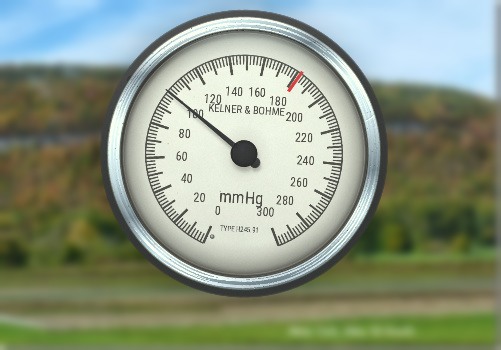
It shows 100 mmHg
